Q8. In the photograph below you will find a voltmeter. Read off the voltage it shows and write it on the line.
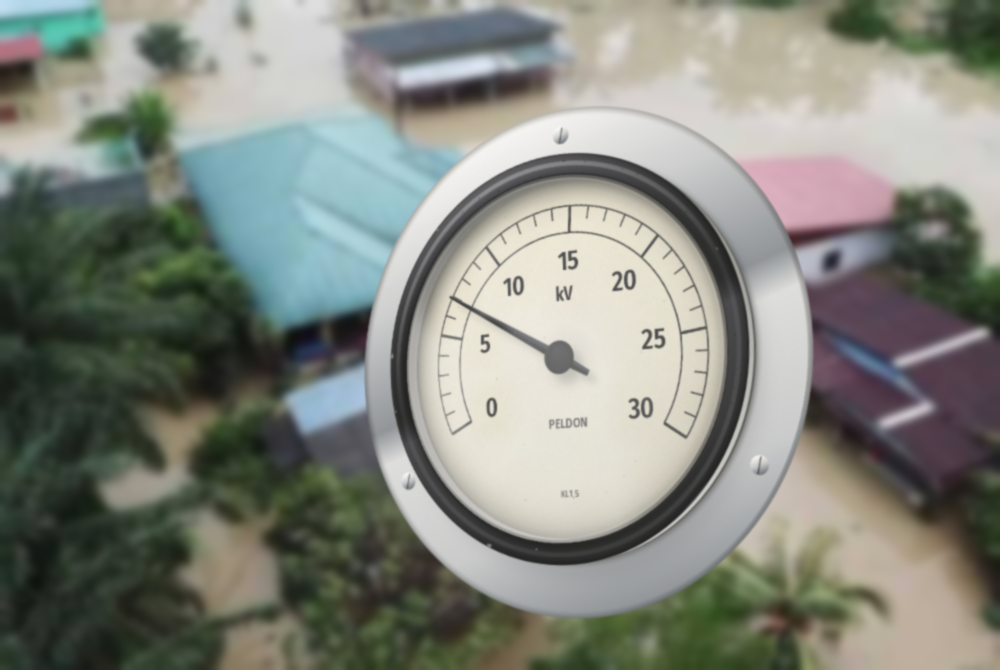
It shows 7 kV
